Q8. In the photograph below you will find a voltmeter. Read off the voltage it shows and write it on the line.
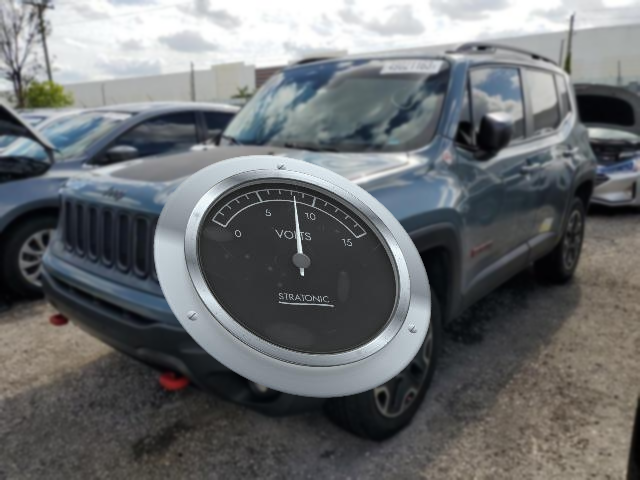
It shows 8 V
